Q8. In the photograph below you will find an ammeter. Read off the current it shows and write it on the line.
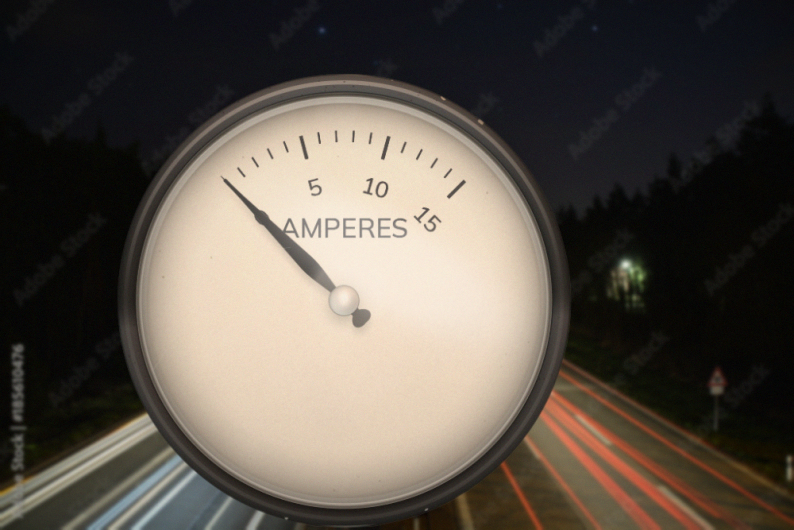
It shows 0 A
